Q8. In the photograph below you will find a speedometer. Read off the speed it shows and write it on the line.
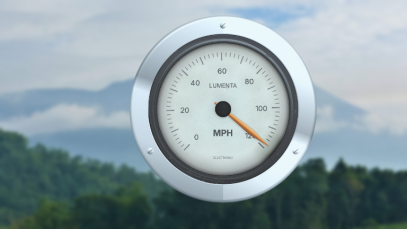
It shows 118 mph
